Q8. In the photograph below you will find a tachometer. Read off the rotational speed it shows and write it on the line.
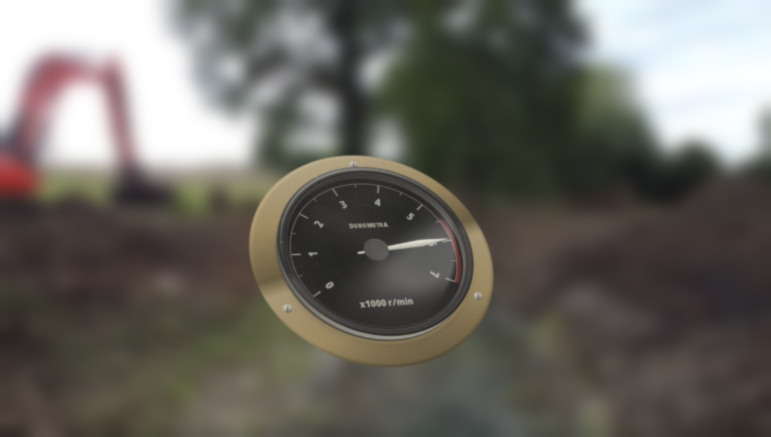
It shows 6000 rpm
